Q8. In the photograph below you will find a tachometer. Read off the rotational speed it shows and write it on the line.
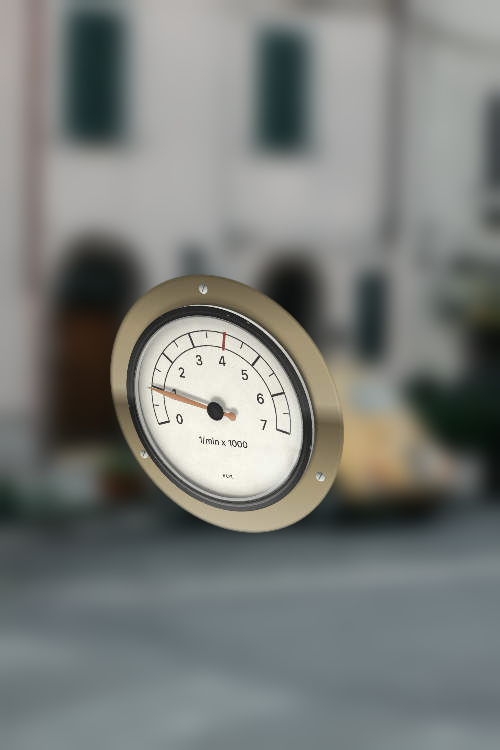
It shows 1000 rpm
